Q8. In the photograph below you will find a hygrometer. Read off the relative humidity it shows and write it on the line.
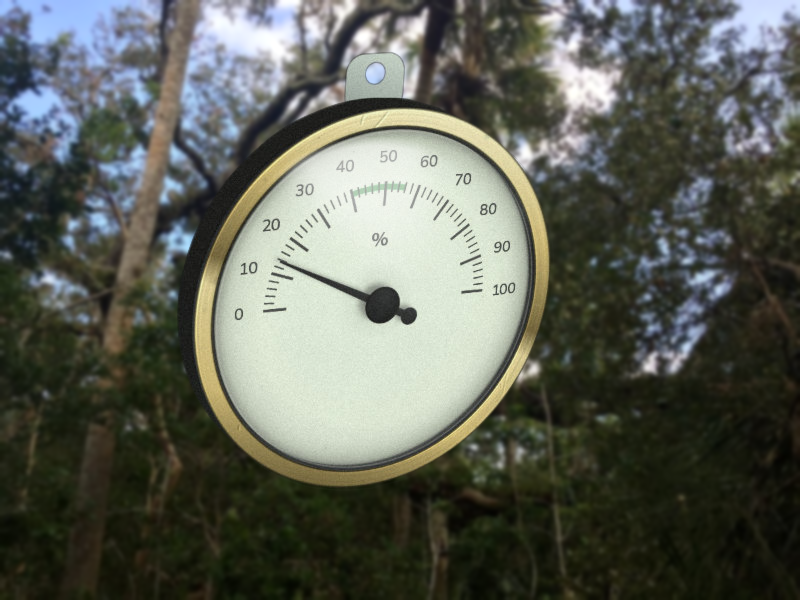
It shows 14 %
